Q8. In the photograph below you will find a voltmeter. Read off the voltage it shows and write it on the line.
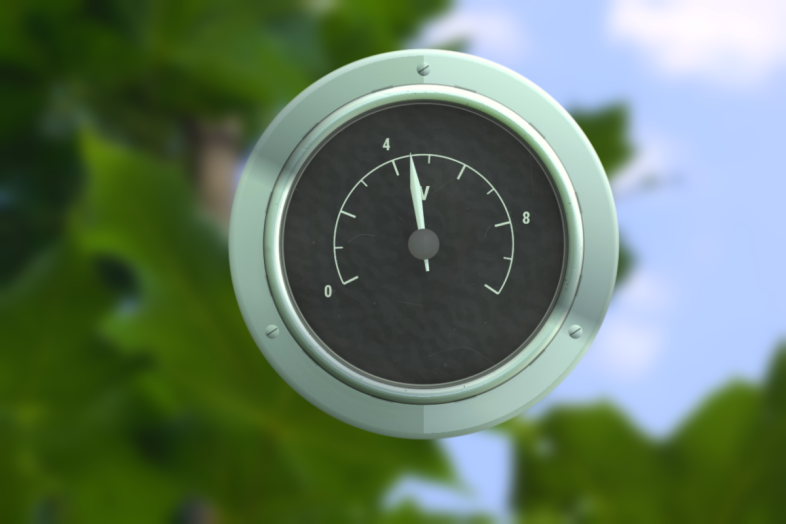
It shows 4.5 V
